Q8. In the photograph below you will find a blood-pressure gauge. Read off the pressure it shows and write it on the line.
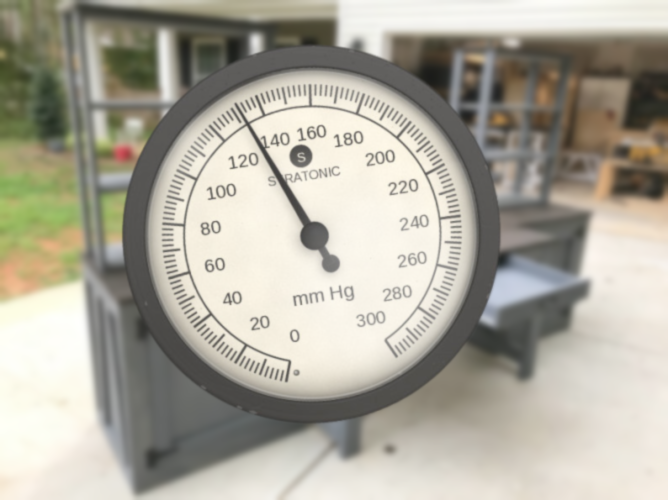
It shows 132 mmHg
